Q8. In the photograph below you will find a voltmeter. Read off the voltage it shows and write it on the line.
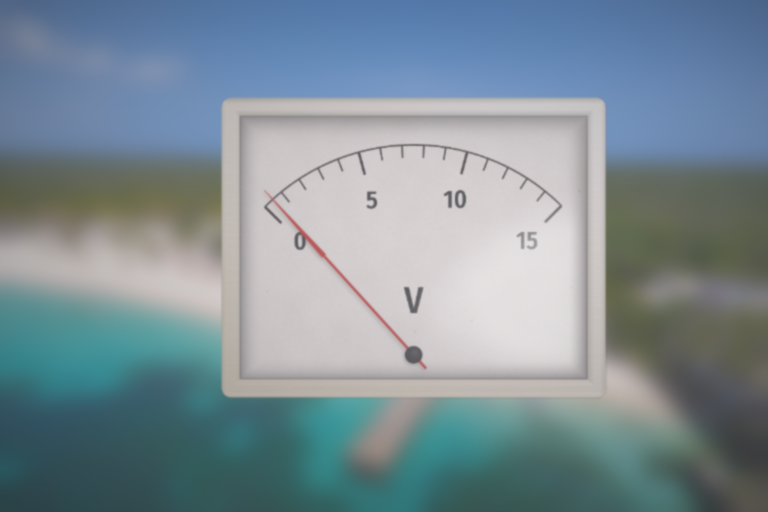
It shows 0.5 V
